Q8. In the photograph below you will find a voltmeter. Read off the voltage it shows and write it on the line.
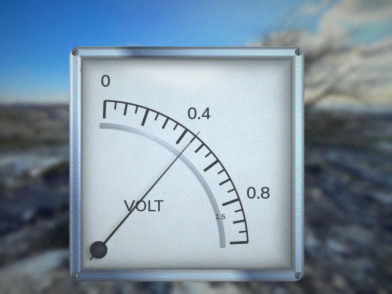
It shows 0.45 V
